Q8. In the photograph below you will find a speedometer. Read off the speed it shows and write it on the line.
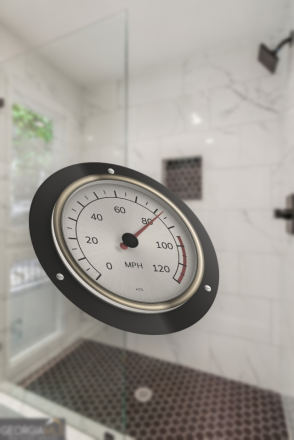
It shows 82.5 mph
